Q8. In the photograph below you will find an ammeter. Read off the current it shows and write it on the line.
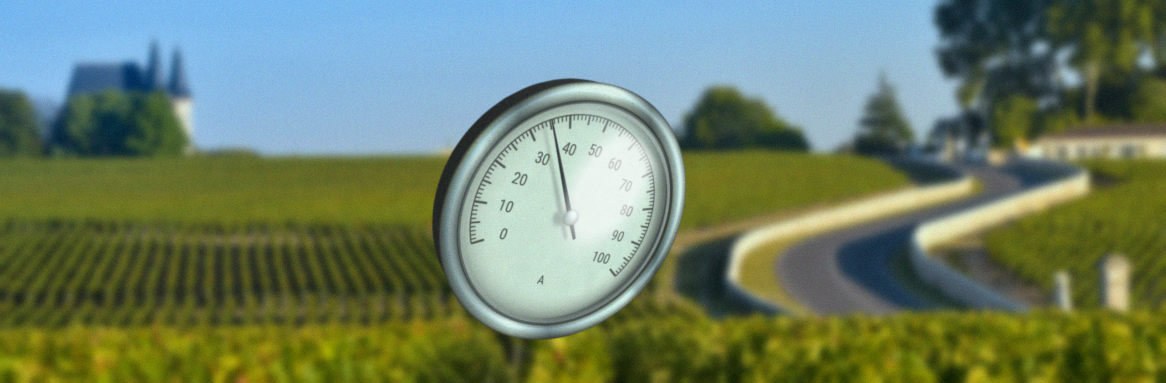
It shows 35 A
